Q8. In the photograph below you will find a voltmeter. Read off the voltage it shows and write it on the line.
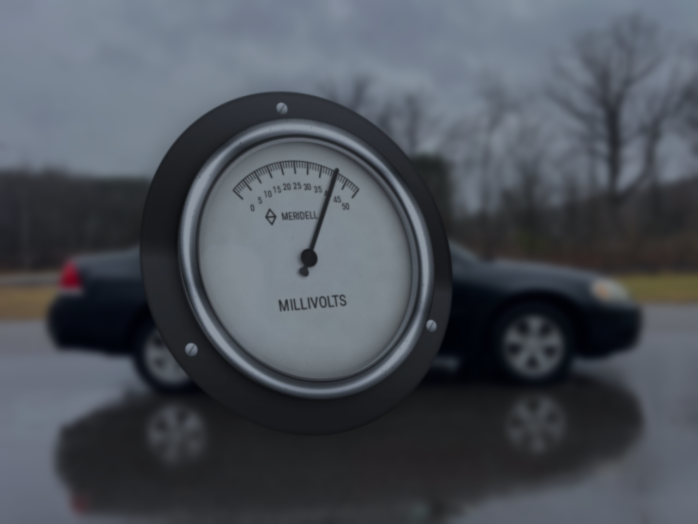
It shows 40 mV
